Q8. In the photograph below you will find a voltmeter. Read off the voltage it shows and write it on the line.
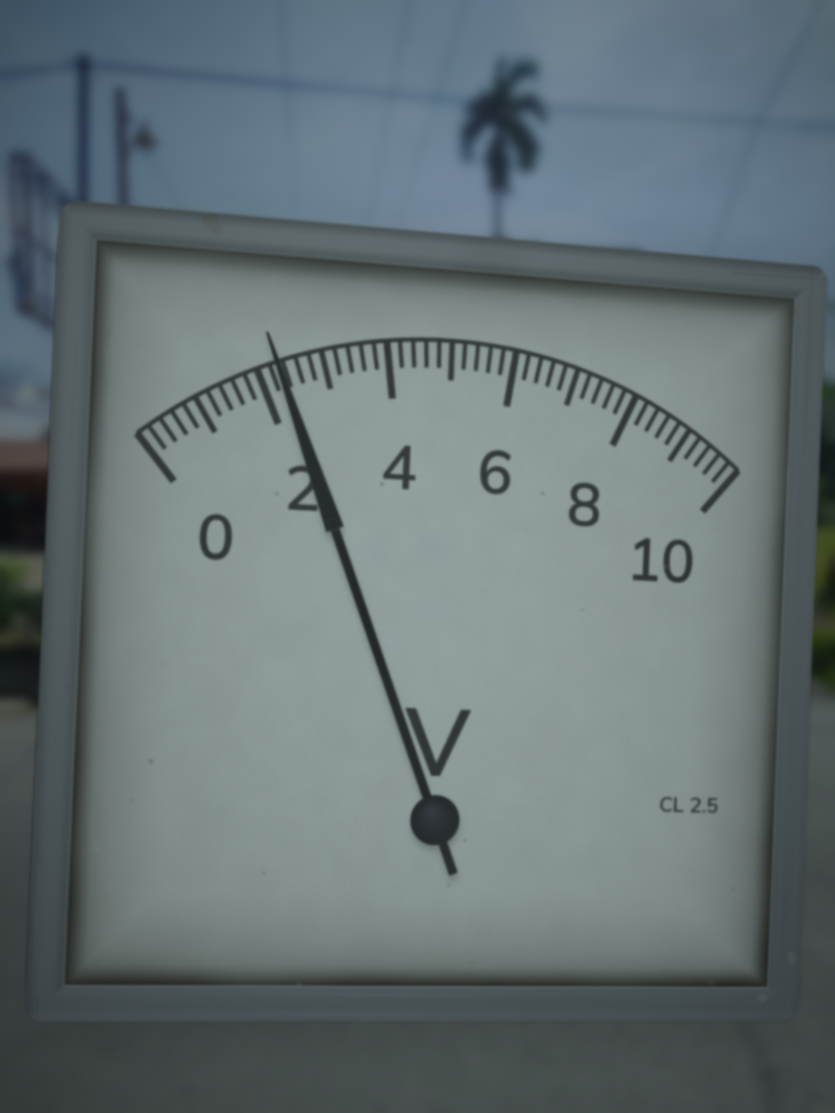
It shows 2.3 V
